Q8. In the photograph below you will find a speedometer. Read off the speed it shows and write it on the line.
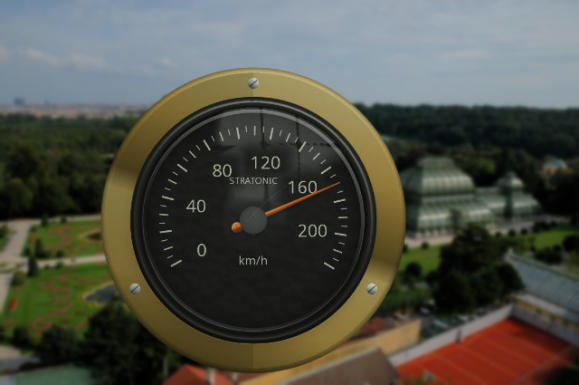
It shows 170 km/h
